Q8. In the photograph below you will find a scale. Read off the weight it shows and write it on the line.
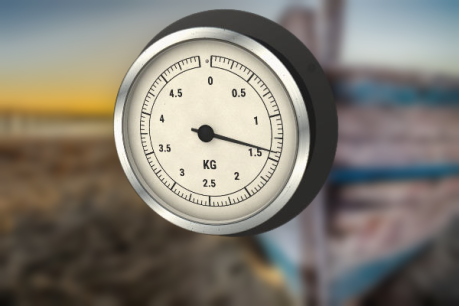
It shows 1.4 kg
